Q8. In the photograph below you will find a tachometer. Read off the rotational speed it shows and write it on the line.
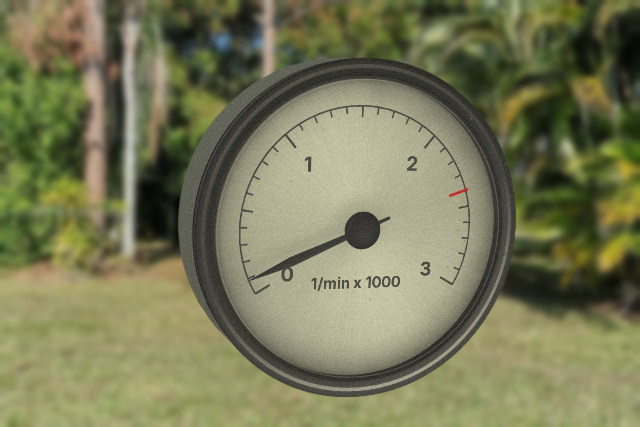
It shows 100 rpm
